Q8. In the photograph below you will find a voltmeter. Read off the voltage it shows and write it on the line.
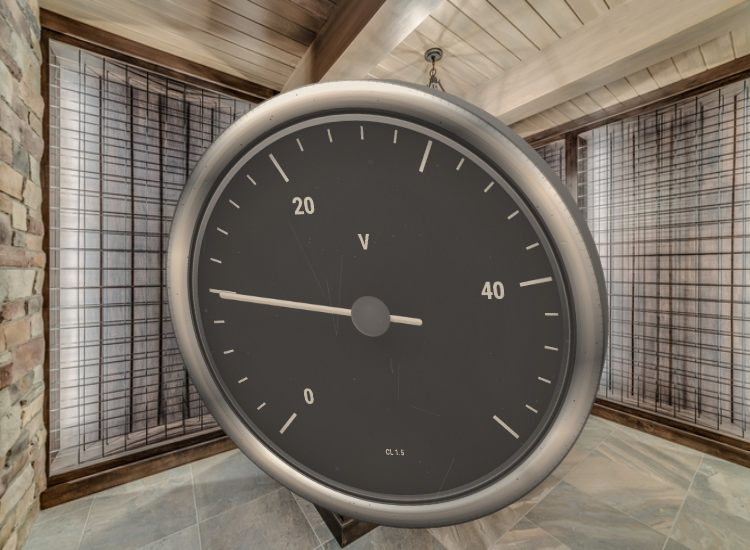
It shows 10 V
